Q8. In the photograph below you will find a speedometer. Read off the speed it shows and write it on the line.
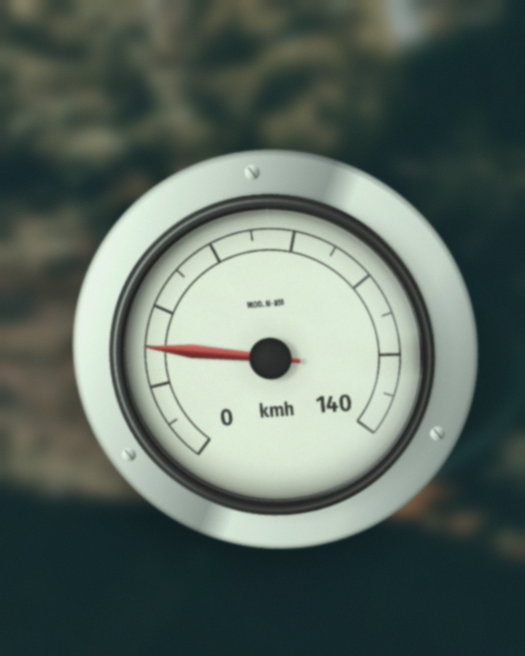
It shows 30 km/h
